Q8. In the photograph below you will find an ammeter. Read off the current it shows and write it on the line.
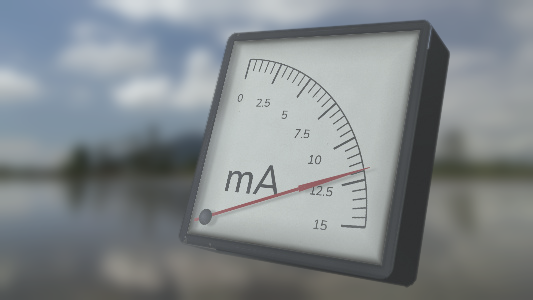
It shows 12 mA
